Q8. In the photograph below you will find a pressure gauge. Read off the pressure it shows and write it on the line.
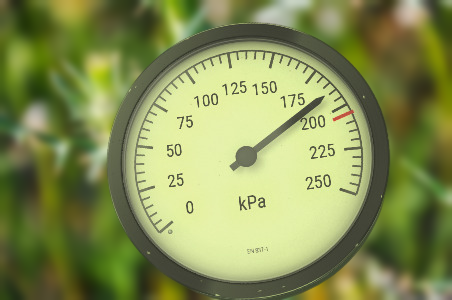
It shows 190 kPa
